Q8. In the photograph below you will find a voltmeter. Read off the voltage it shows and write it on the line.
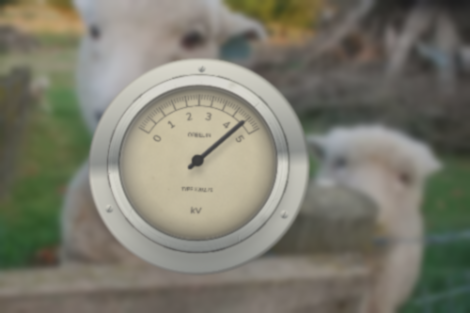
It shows 4.5 kV
